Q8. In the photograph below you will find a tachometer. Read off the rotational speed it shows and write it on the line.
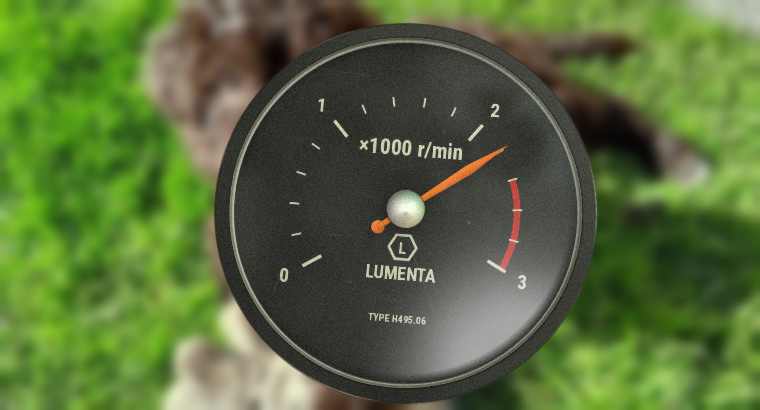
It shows 2200 rpm
